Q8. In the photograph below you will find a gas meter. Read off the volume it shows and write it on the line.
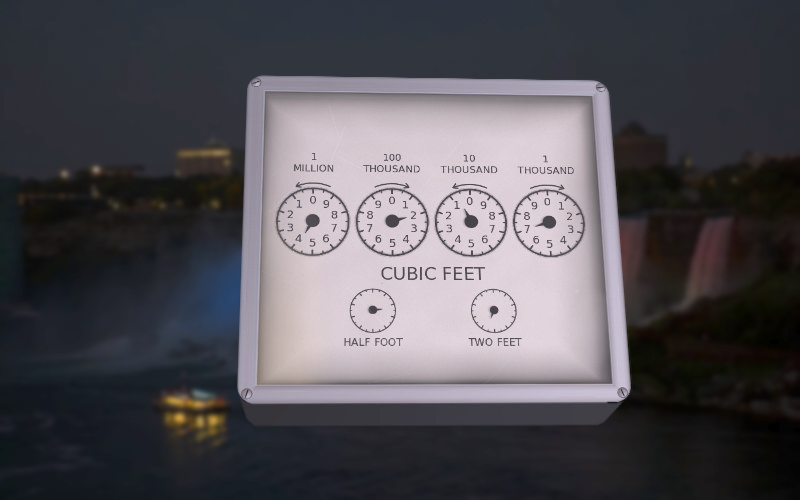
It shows 420700 ft³
